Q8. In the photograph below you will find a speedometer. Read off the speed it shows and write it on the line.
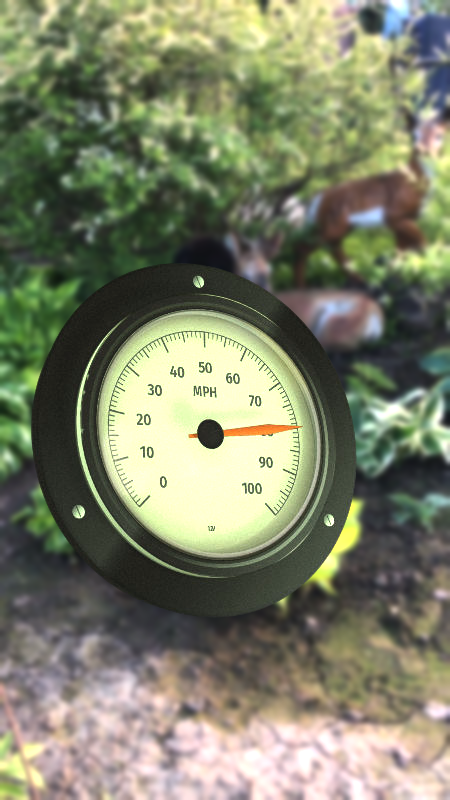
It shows 80 mph
